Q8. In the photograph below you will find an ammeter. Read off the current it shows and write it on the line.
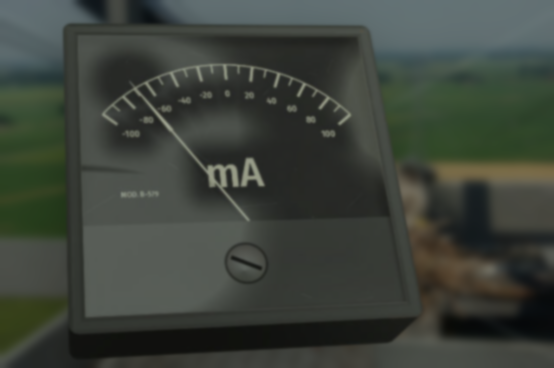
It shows -70 mA
